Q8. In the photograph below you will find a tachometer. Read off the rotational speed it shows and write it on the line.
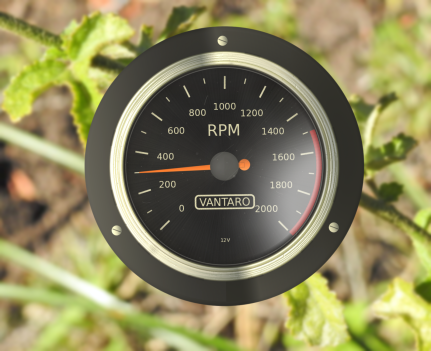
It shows 300 rpm
